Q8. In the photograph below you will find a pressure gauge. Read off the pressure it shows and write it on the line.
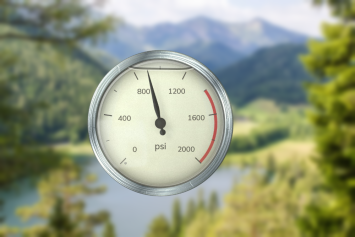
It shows 900 psi
